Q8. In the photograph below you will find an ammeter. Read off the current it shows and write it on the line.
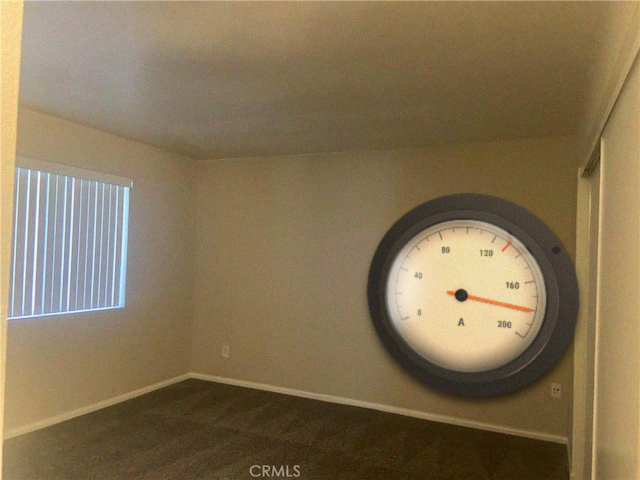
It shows 180 A
